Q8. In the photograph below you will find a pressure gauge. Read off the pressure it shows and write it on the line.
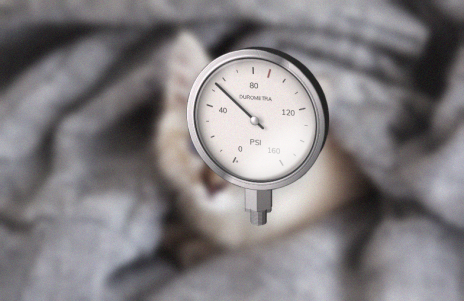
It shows 55 psi
